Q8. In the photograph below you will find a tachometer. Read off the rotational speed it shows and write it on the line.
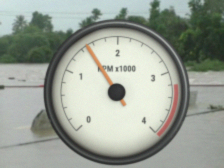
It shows 1500 rpm
